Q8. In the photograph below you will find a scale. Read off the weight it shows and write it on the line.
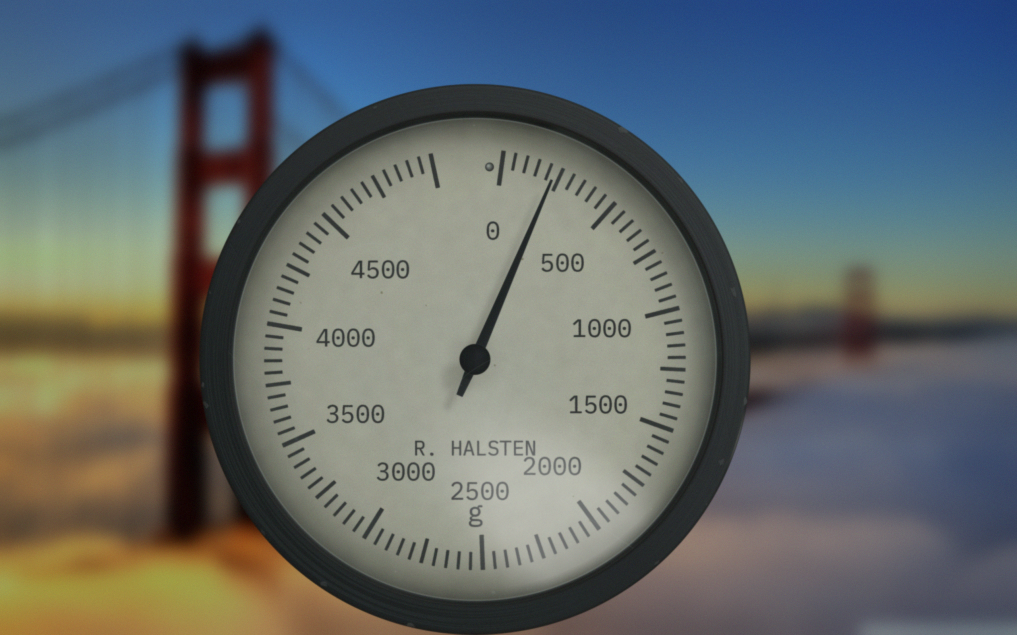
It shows 225 g
